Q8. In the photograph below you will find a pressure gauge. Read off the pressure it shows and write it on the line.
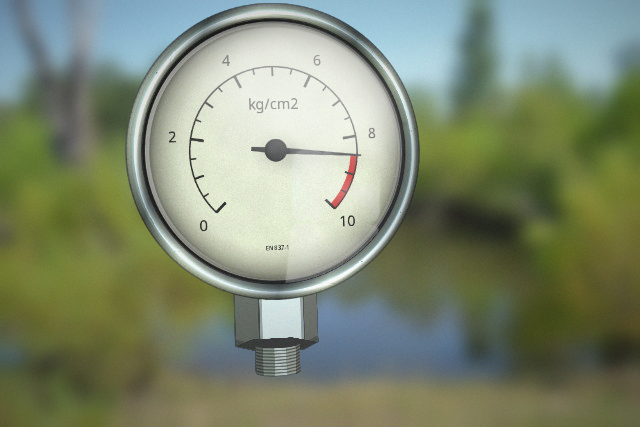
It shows 8.5 kg/cm²
